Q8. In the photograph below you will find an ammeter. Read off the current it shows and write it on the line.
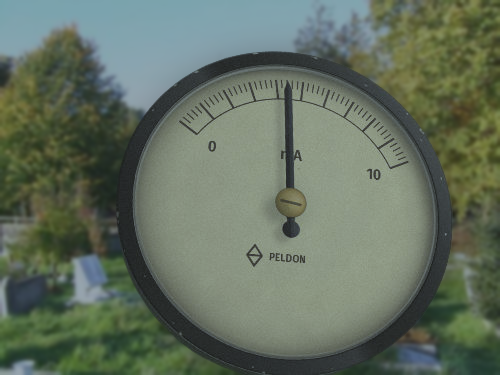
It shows 4.4 mA
